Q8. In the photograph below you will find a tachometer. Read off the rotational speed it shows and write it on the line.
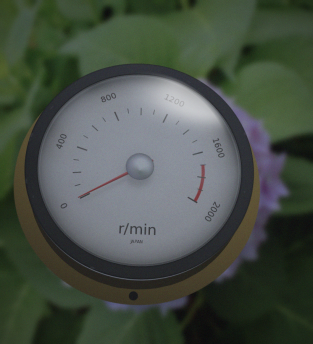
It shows 0 rpm
